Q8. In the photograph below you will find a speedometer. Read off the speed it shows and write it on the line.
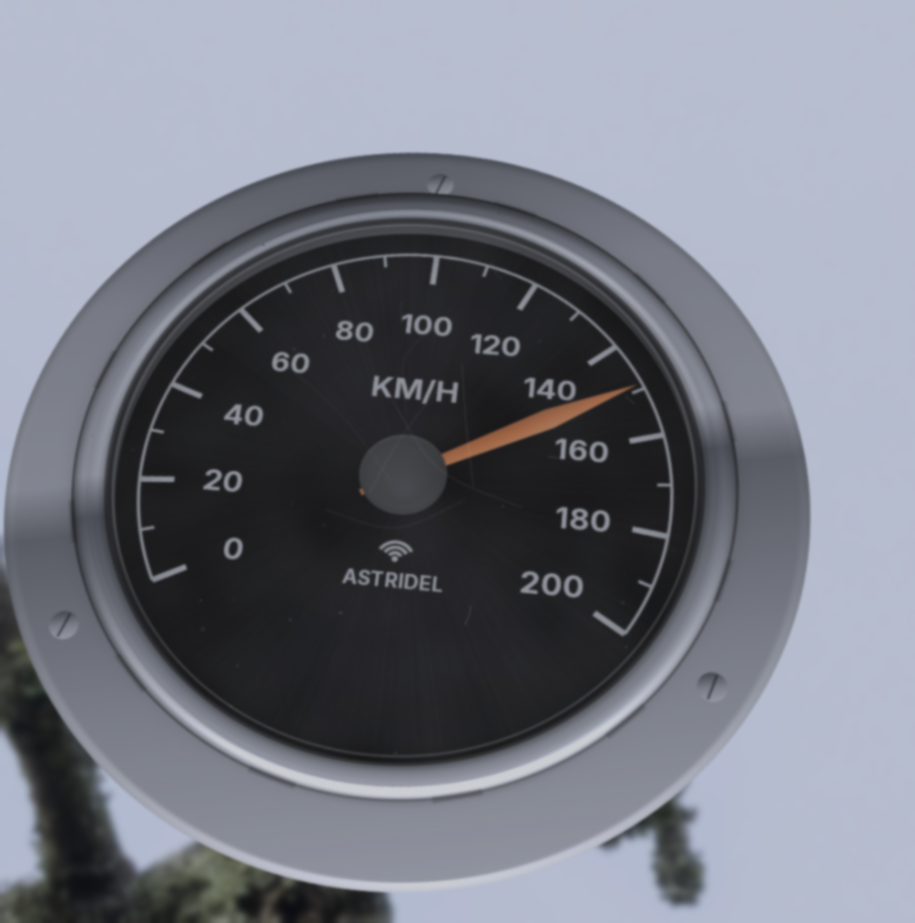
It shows 150 km/h
